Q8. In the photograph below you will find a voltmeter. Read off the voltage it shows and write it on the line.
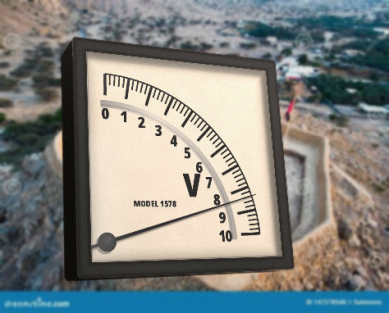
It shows 8.4 V
